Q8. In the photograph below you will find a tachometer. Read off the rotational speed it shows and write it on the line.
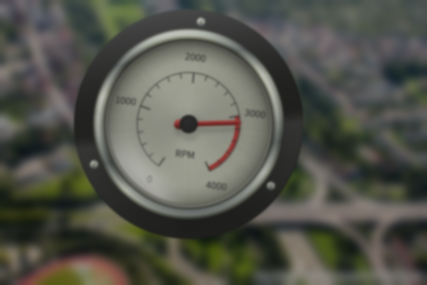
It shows 3100 rpm
